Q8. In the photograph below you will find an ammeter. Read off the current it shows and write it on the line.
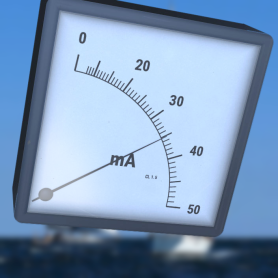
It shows 35 mA
